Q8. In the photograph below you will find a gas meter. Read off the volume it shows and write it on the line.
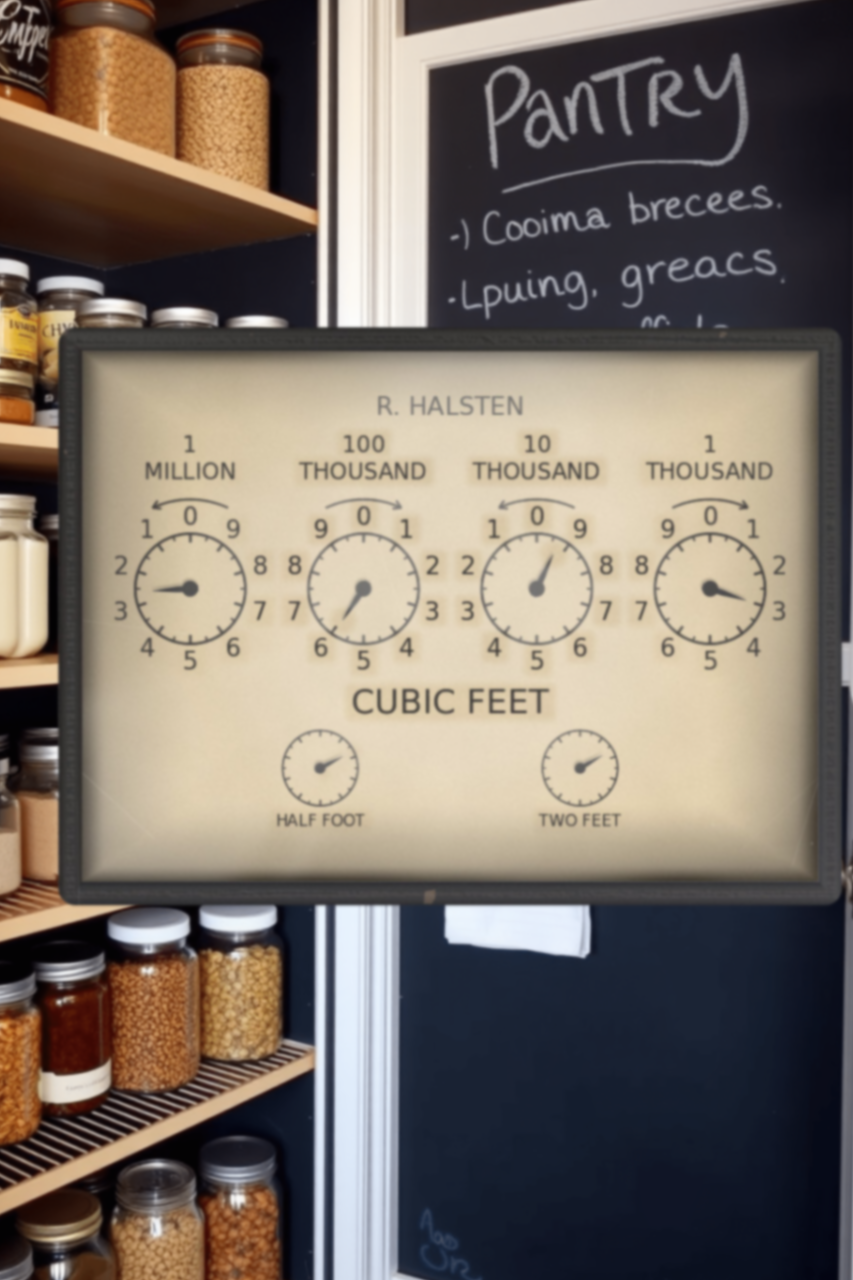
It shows 259300 ft³
